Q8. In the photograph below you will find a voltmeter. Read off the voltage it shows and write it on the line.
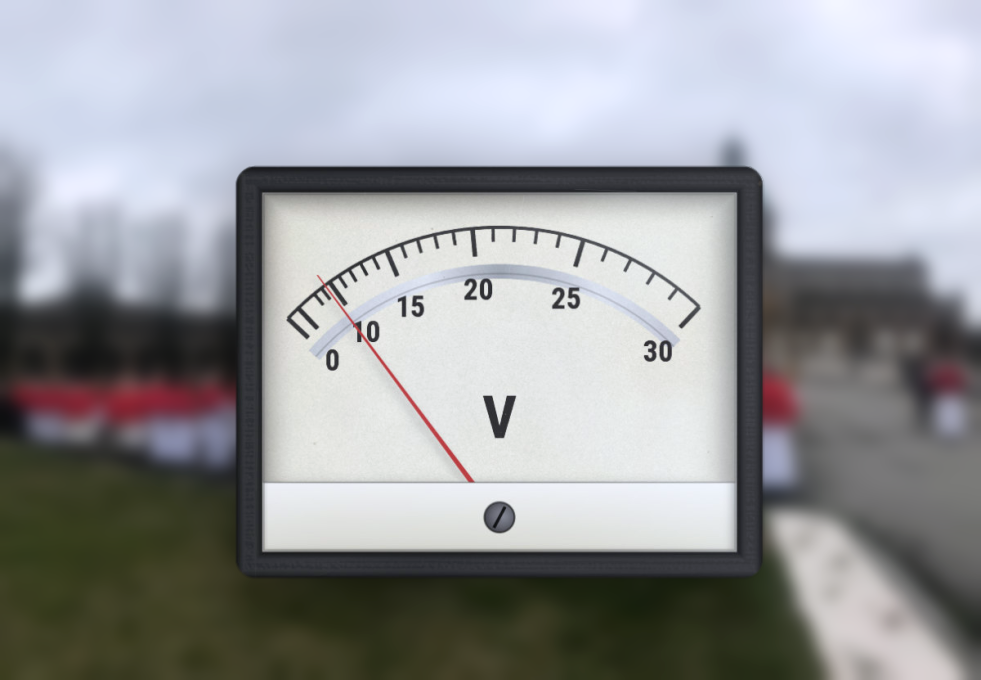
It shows 9.5 V
